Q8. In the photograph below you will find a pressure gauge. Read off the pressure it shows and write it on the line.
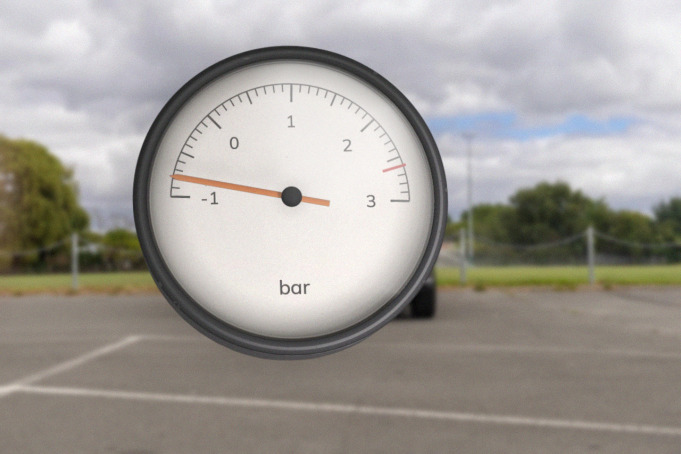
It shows -0.8 bar
